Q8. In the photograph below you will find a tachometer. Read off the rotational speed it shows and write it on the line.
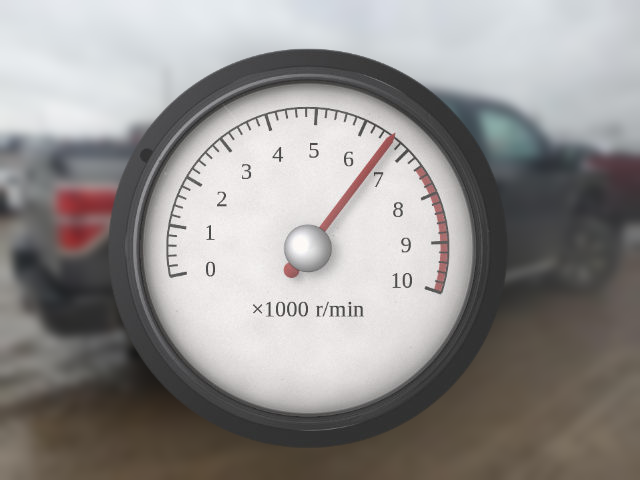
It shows 6600 rpm
